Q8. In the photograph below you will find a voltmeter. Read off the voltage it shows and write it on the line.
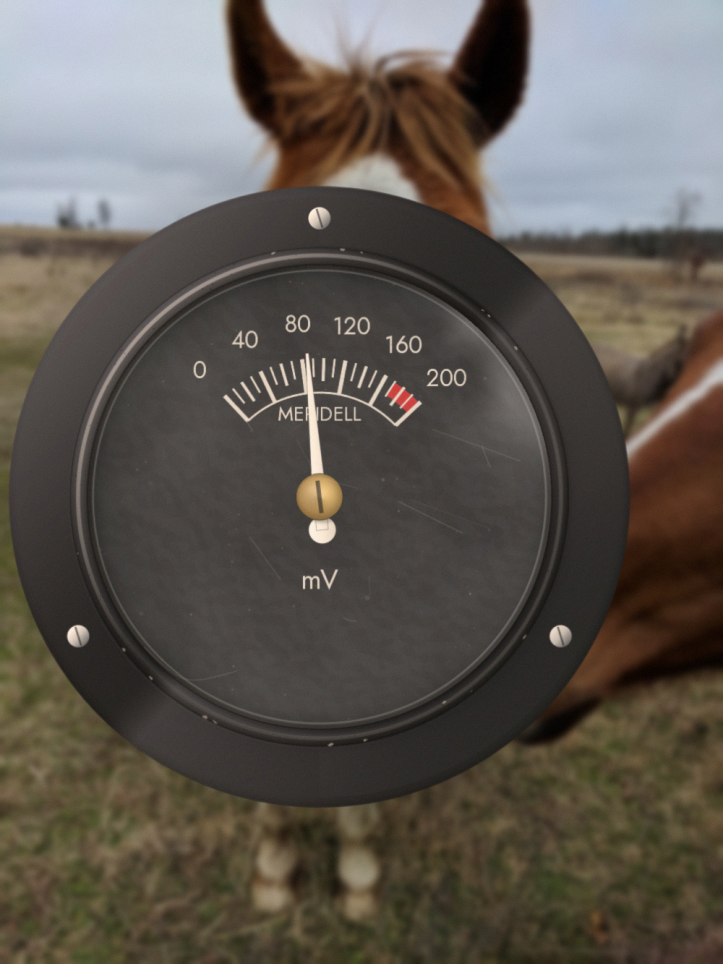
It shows 85 mV
